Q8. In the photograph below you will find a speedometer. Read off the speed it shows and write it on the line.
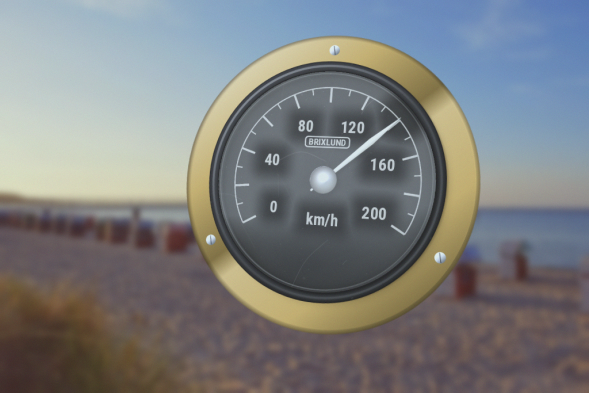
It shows 140 km/h
